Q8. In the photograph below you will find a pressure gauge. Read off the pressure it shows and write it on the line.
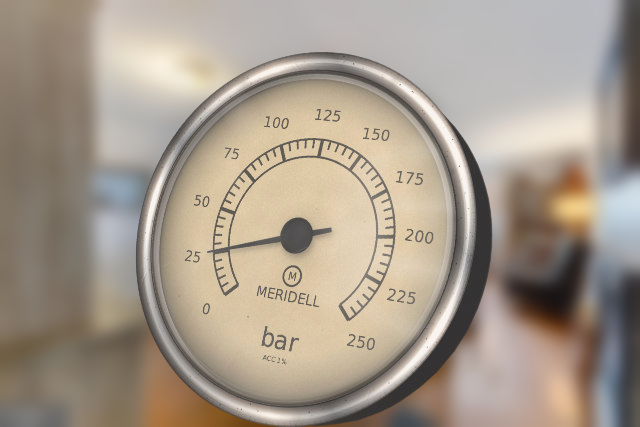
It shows 25 bar
